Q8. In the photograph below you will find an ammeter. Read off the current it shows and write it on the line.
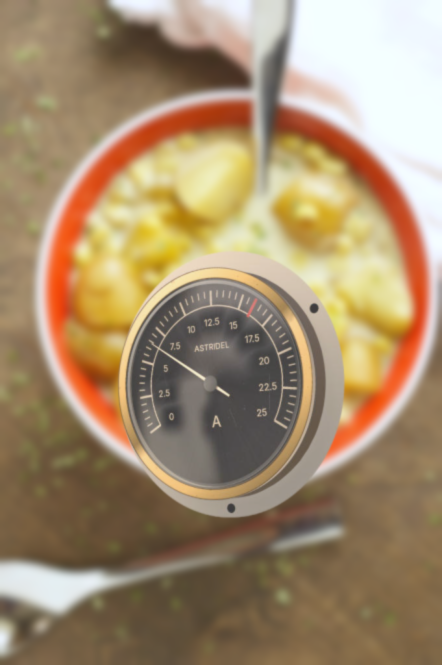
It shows 6.5 A
